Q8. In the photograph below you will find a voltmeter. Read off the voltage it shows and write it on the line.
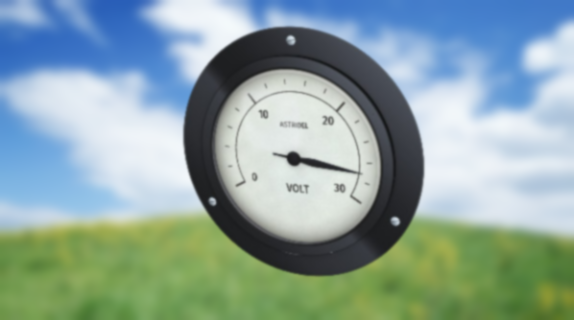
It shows 27 V
